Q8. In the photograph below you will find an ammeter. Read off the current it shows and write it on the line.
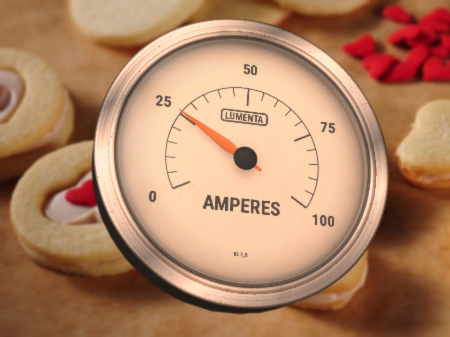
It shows 25 A
